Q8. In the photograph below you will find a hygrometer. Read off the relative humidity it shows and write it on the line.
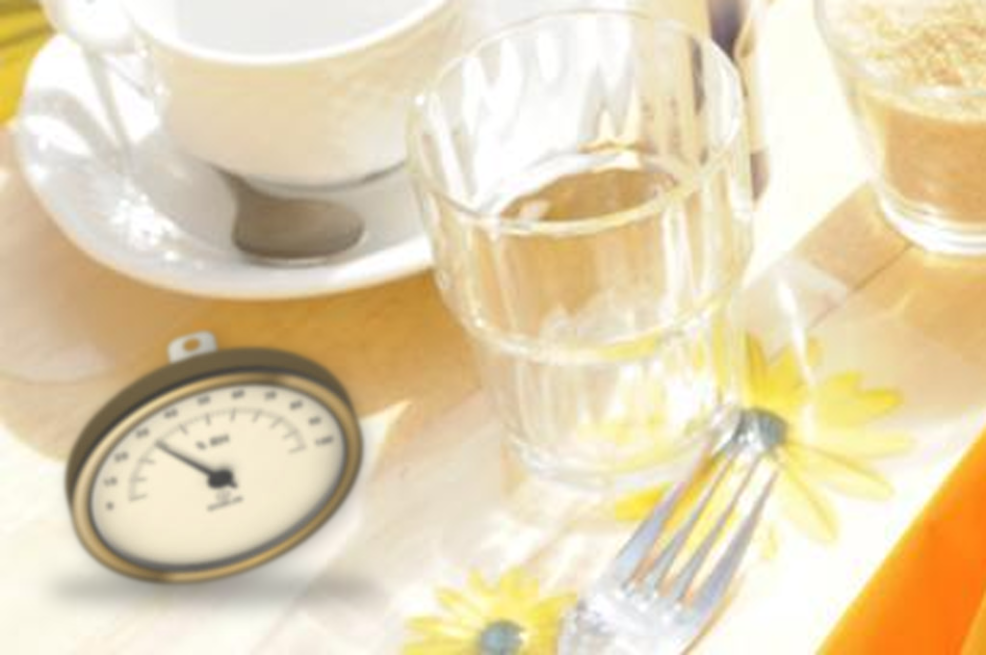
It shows 30 %
